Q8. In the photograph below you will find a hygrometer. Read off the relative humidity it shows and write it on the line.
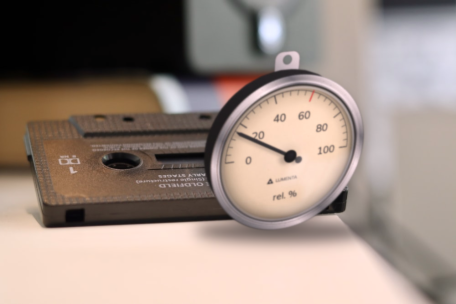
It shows 16 %
